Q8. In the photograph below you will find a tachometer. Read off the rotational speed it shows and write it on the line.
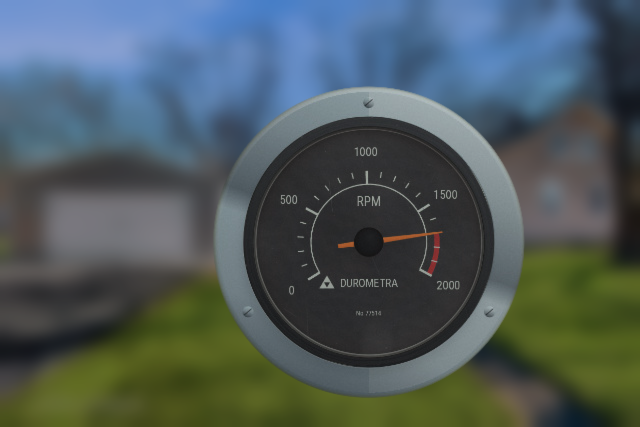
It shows 1700 rpm
